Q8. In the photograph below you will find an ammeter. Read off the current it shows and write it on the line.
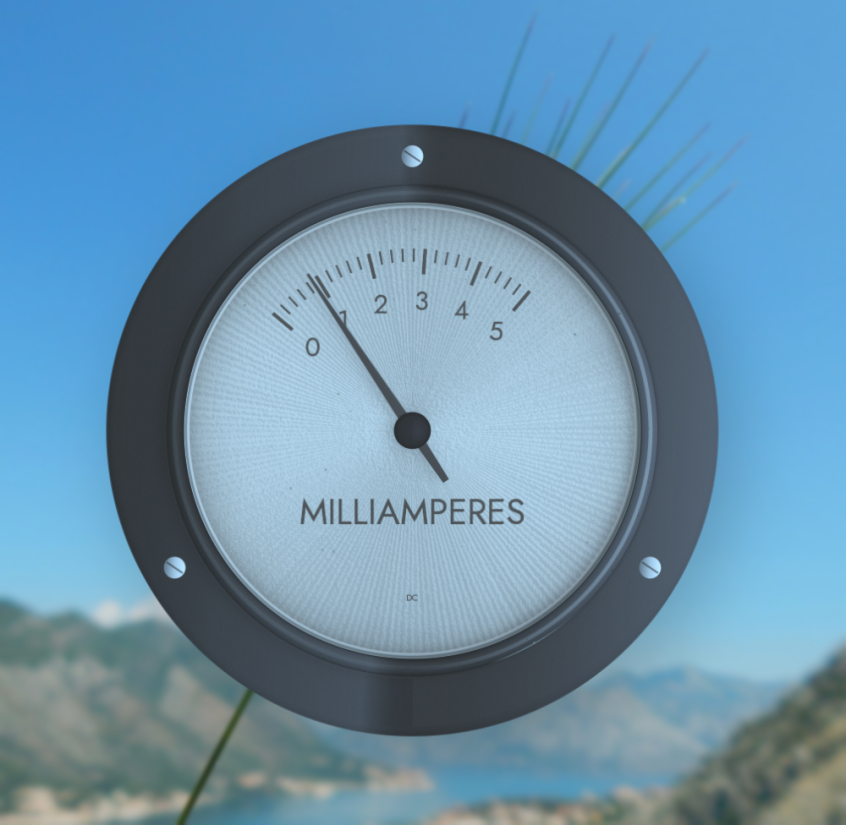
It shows 0.9 mA
